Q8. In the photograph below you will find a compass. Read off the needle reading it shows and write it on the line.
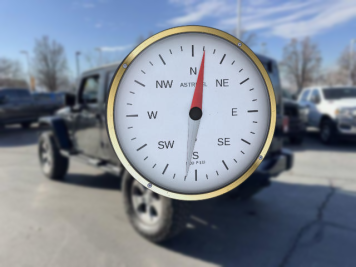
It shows 10 °
